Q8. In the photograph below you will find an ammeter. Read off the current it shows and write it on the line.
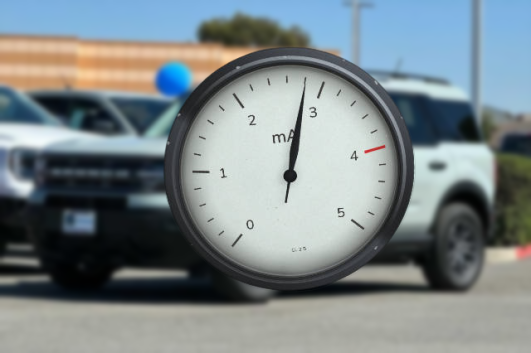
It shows 2.8 mA
